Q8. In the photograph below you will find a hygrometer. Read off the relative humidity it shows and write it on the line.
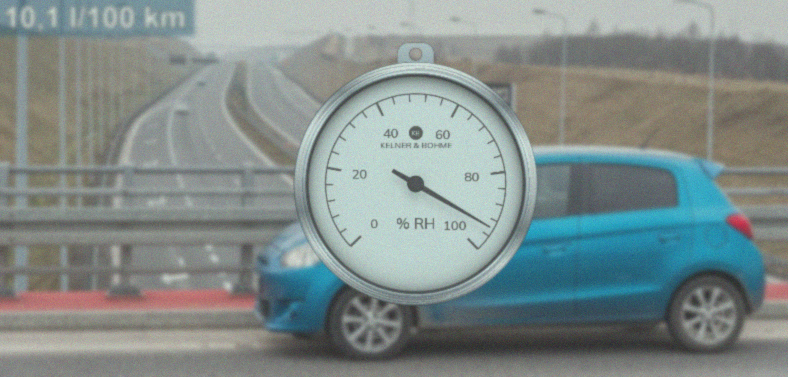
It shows 94 %
